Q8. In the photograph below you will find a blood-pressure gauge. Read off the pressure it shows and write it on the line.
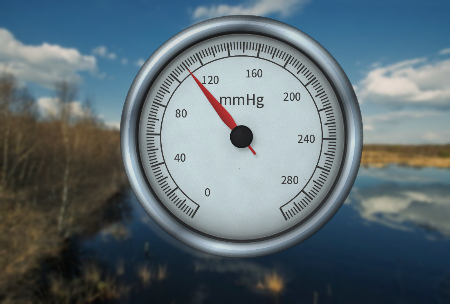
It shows 110 mmHg
